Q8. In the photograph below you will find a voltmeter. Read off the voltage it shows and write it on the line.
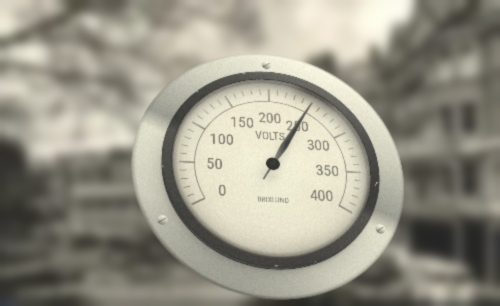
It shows 250 V
